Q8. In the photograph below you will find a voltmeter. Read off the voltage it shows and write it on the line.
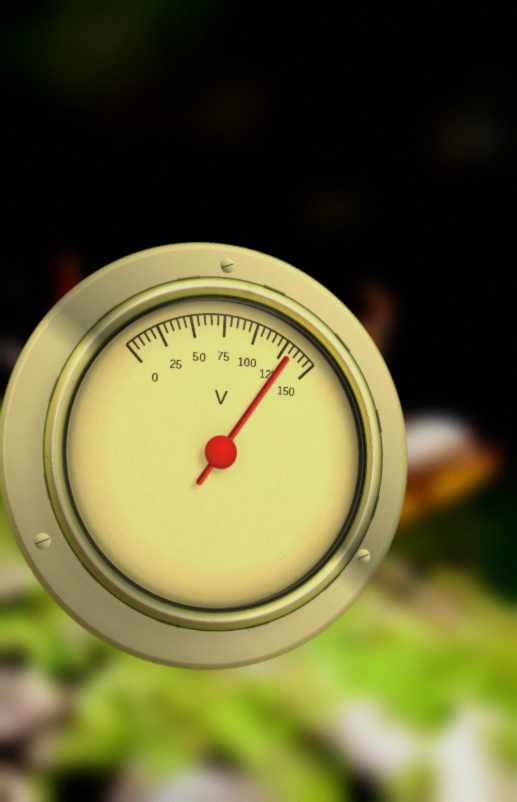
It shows 130 V
